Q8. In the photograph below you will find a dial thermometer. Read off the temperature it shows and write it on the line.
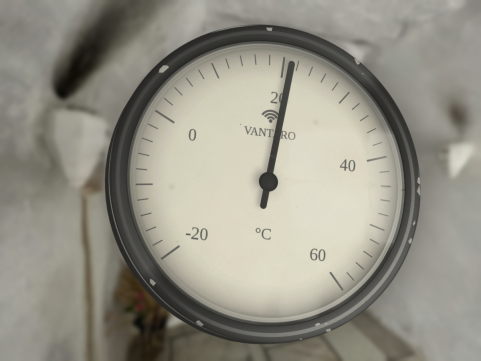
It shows 21 °C
